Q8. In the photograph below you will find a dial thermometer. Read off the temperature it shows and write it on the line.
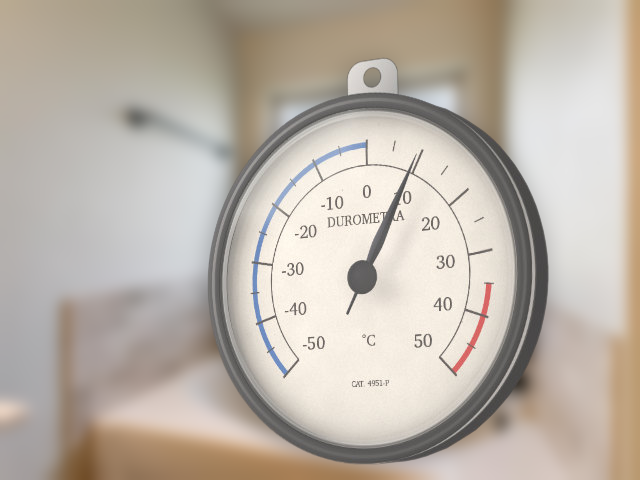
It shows 10 °C
